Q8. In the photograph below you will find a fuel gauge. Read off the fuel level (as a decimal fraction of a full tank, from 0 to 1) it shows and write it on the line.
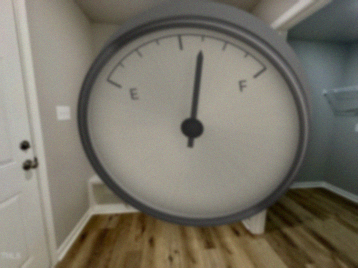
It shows 0.625
